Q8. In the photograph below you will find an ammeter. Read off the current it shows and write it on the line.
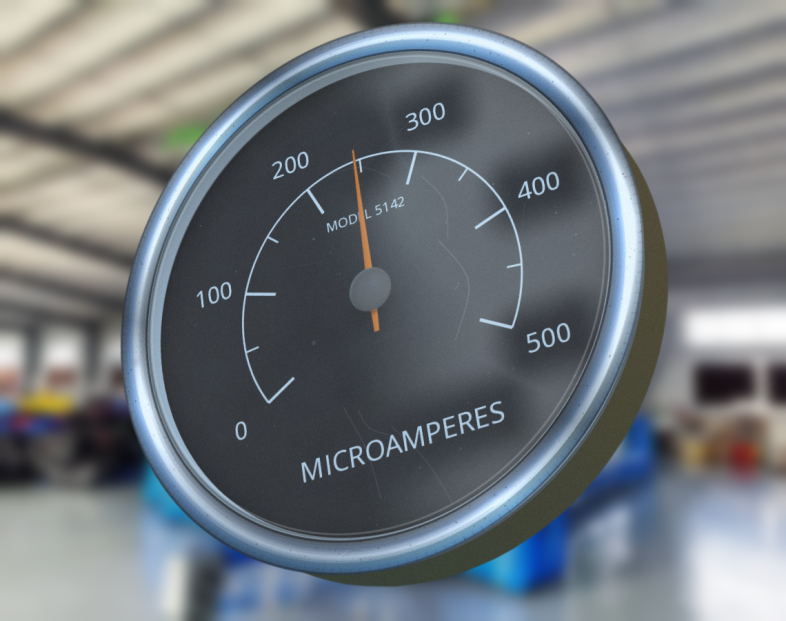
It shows 250 µA
